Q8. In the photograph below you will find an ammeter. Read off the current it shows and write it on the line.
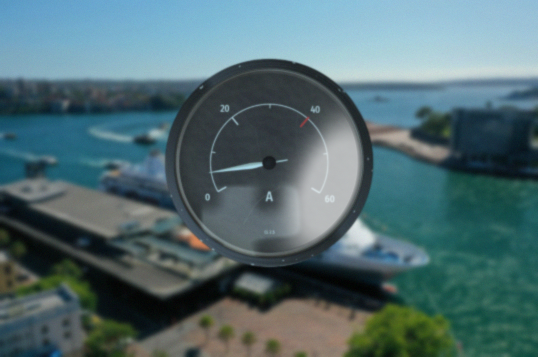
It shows 5 A
